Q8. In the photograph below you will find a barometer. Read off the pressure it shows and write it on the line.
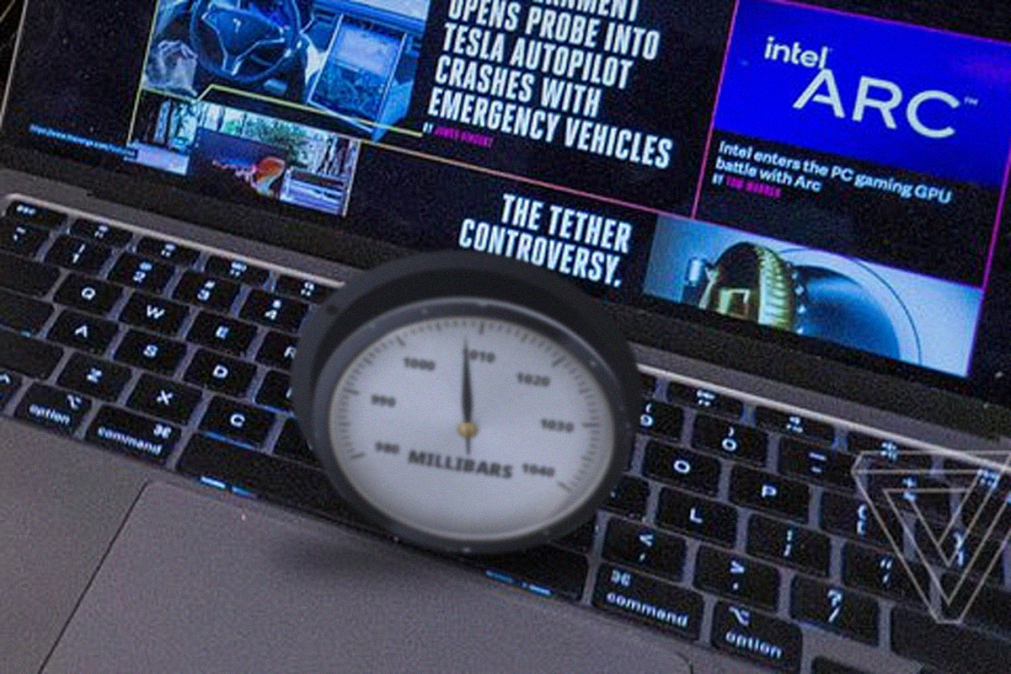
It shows 1008 mbar
